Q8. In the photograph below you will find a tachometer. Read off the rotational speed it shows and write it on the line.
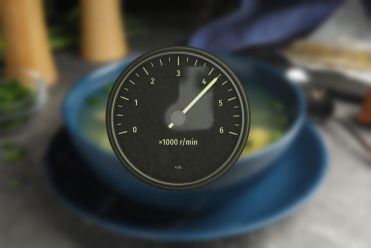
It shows 4250 rpm
